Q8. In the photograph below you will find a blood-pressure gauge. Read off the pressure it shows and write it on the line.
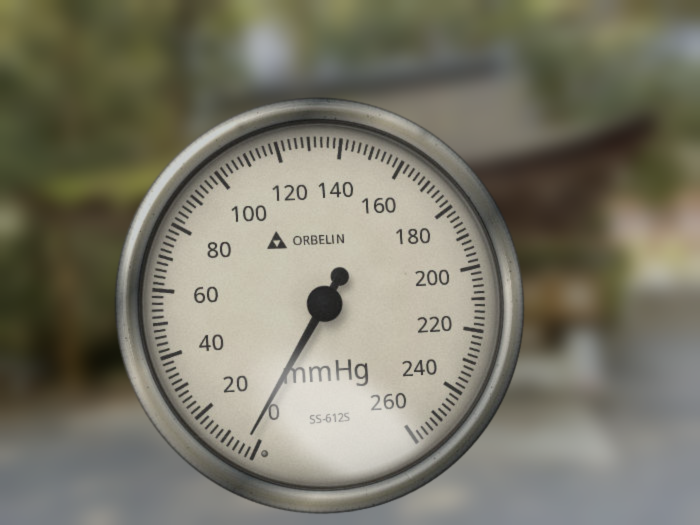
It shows 4 mmHg
